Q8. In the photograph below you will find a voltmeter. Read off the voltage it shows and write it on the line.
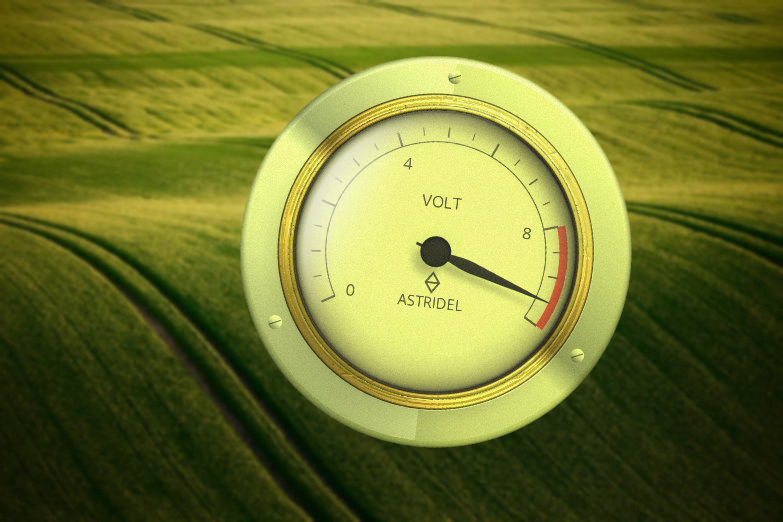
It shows 9.5 V
